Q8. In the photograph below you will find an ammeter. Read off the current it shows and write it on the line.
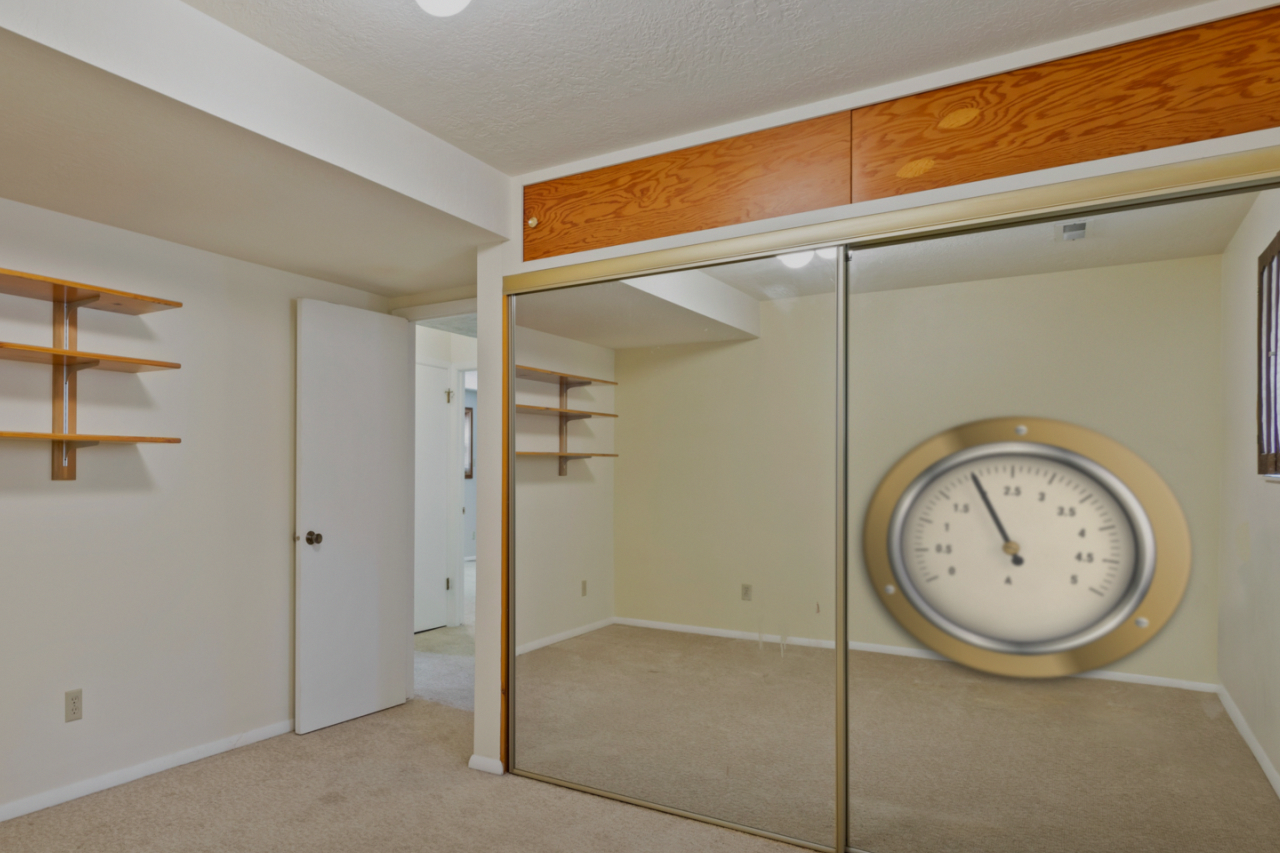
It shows 2 A
